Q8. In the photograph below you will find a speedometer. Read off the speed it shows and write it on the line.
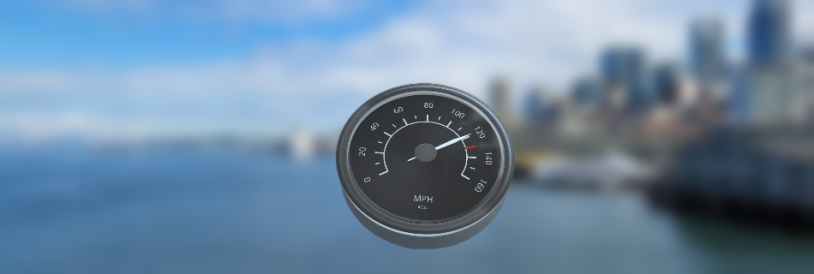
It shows 120 mph
